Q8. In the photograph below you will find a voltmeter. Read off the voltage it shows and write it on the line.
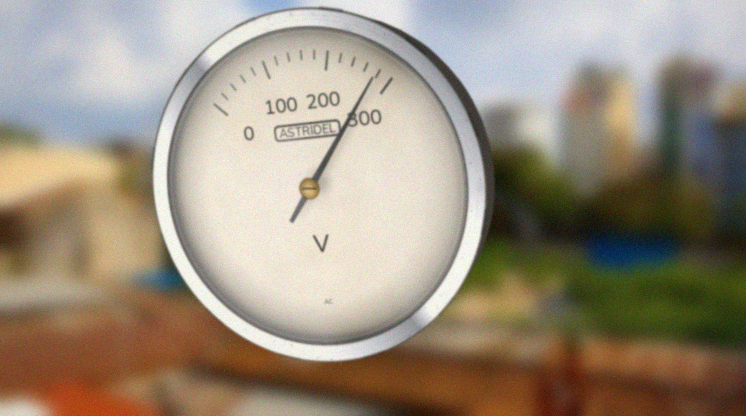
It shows 280 V
